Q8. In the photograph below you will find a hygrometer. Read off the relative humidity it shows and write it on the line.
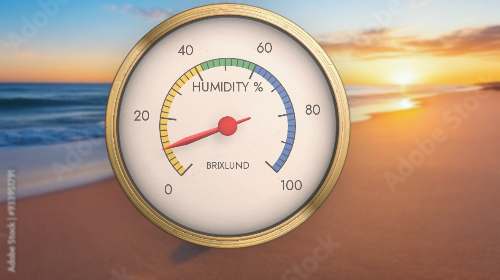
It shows 10 %
